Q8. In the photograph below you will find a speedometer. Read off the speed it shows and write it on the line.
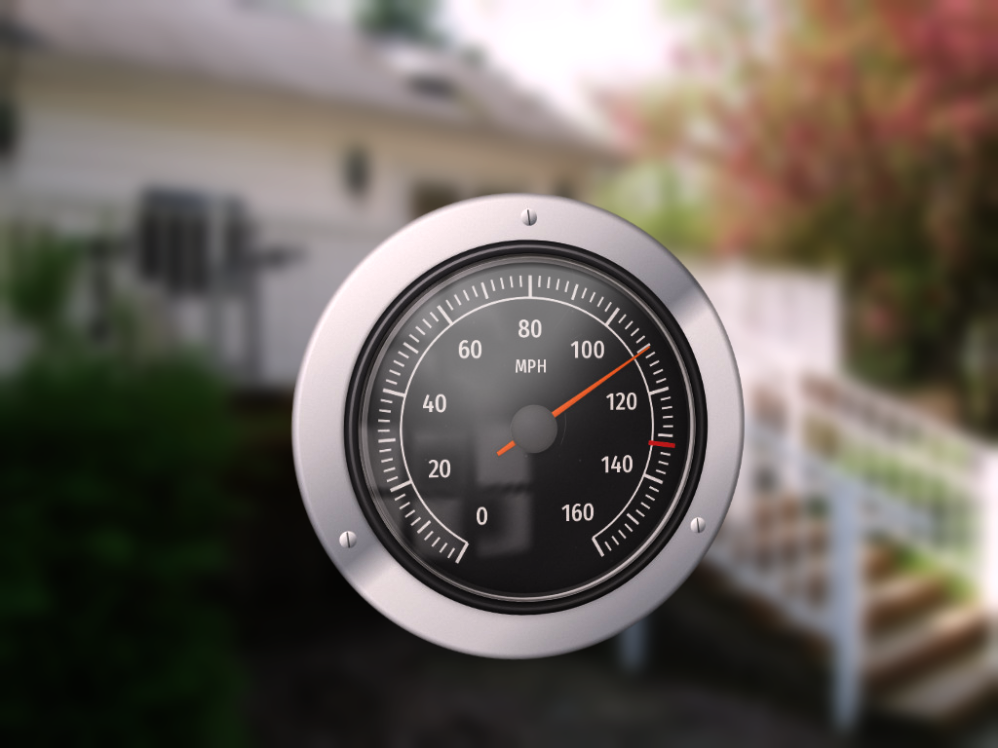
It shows 110 mph
